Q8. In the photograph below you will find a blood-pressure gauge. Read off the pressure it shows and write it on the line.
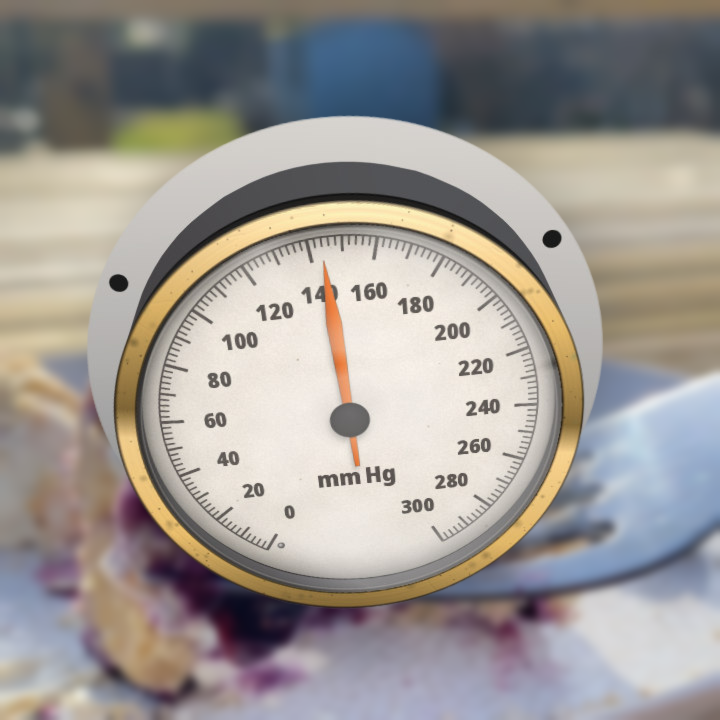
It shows 144 mmHg
